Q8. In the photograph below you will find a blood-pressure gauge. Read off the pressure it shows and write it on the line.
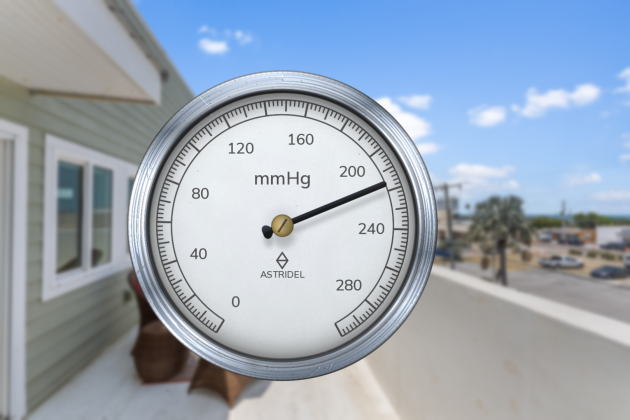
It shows 216 mmHg
